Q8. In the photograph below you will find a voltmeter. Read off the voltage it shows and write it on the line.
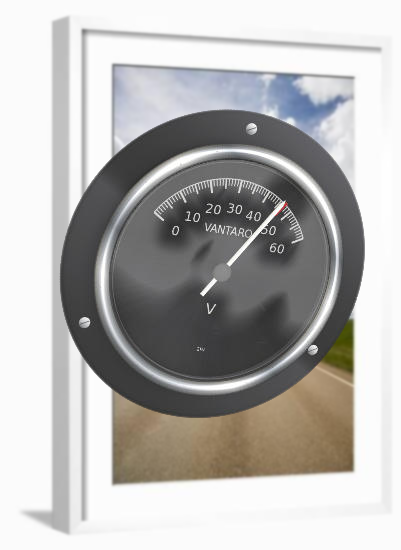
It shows 45 V
